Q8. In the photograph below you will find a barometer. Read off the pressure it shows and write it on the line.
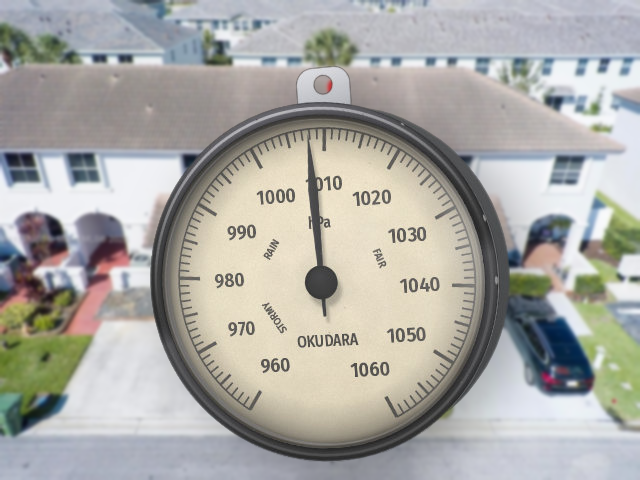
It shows 1008 hPa
